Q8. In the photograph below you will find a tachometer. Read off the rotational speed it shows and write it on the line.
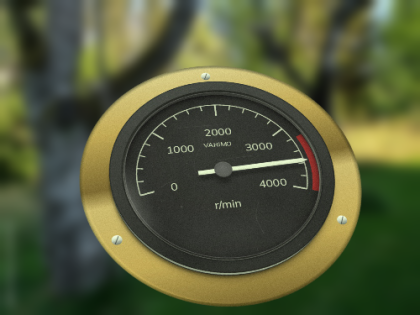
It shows 3600 rpm
